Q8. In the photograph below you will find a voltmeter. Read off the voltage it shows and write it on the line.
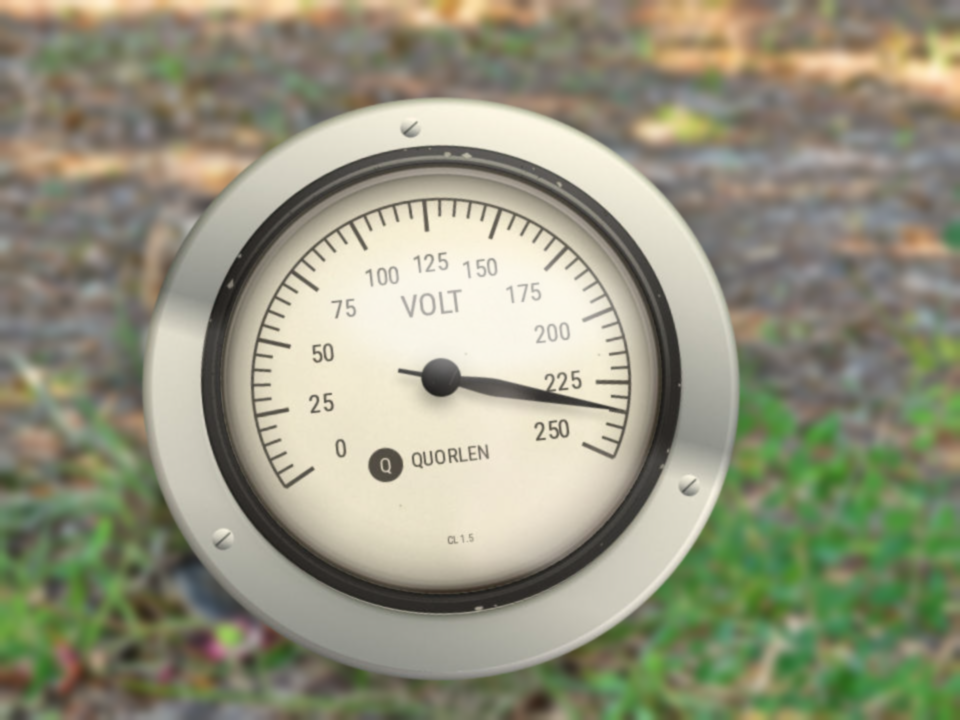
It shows 235 V
